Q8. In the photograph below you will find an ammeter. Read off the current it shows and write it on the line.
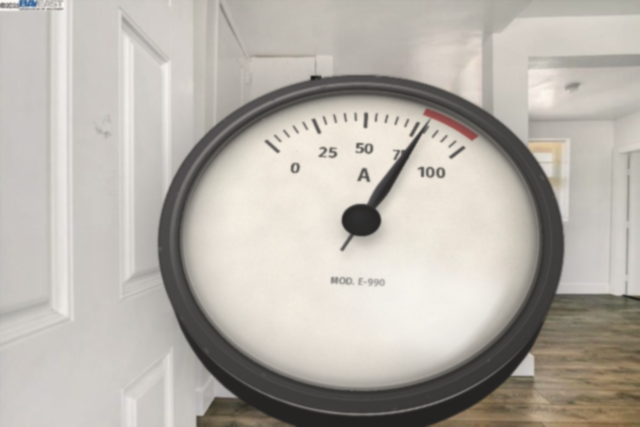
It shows 80 A
